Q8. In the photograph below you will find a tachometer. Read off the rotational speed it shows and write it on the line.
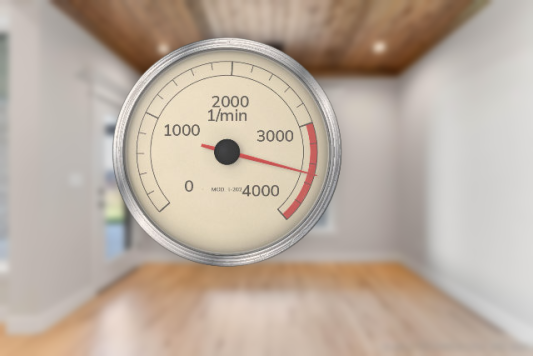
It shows 3500 rpm
